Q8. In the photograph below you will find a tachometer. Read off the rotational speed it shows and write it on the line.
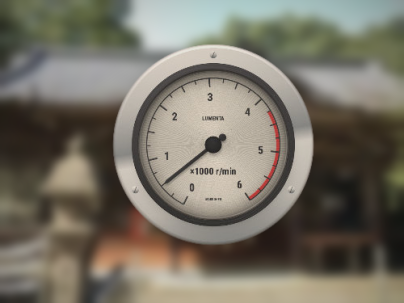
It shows 500 rpm
